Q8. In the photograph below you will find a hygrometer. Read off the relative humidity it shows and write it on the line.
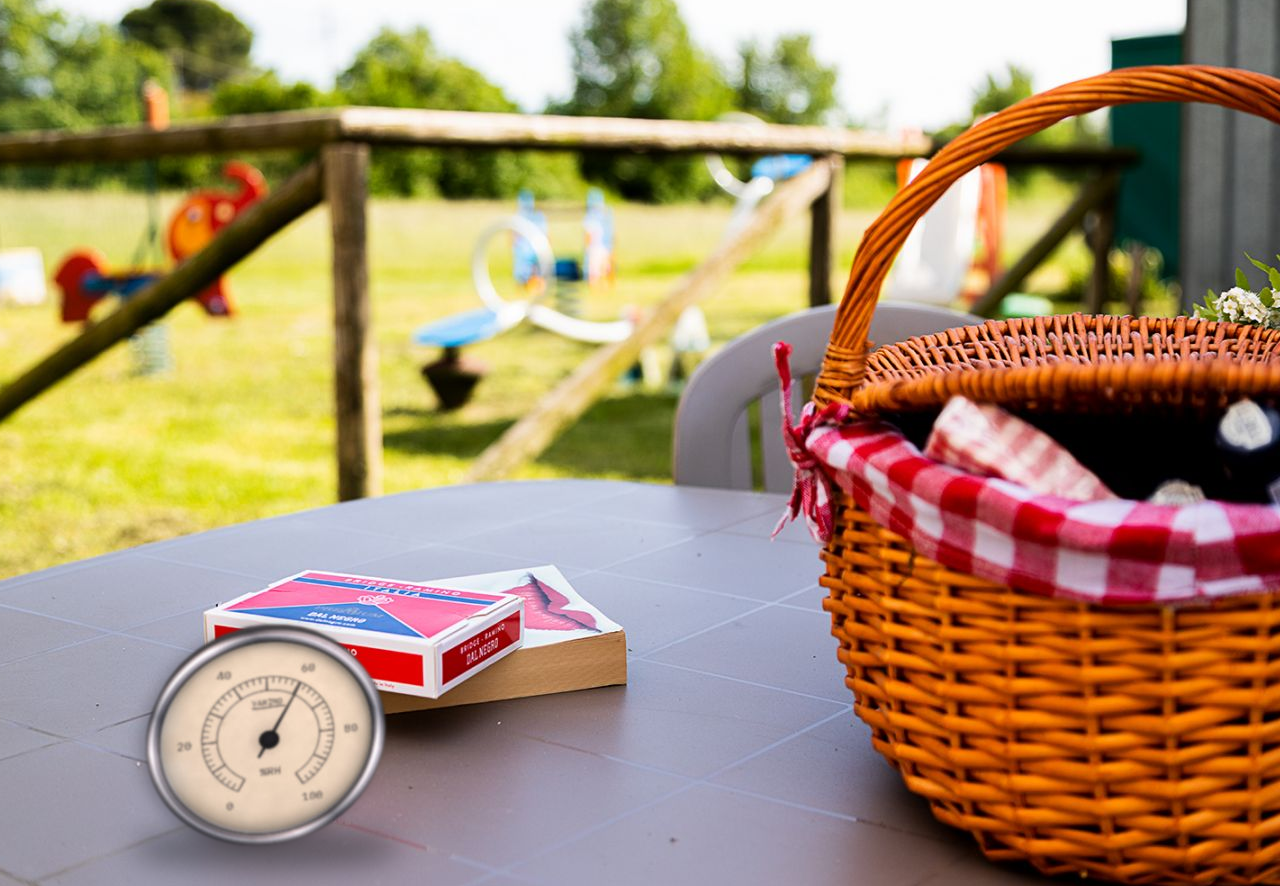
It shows 60 %
